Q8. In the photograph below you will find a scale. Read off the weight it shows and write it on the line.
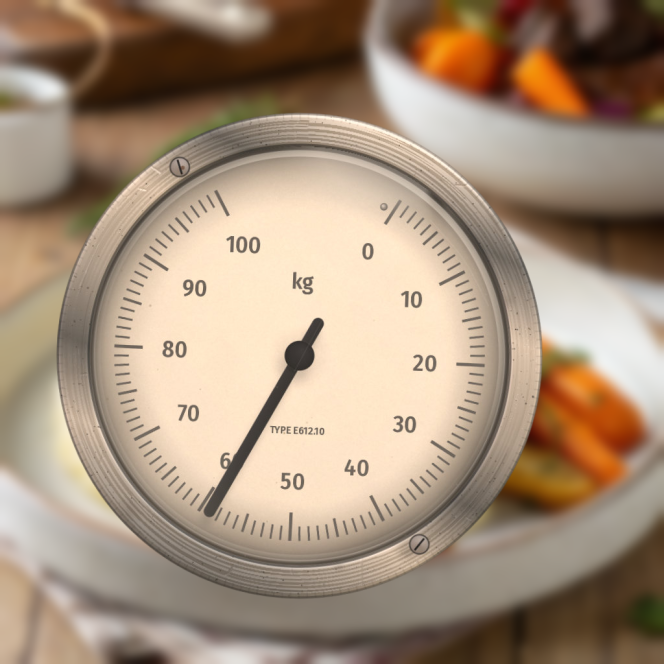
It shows 59 kg
